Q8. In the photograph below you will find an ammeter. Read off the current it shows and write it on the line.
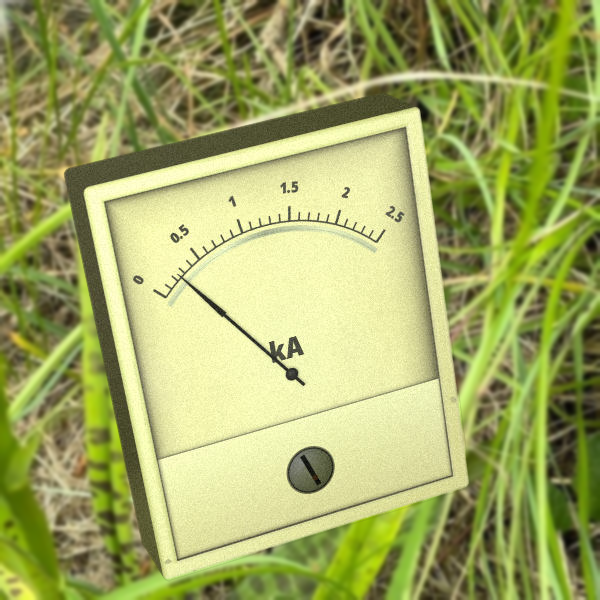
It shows 0.25 kA
